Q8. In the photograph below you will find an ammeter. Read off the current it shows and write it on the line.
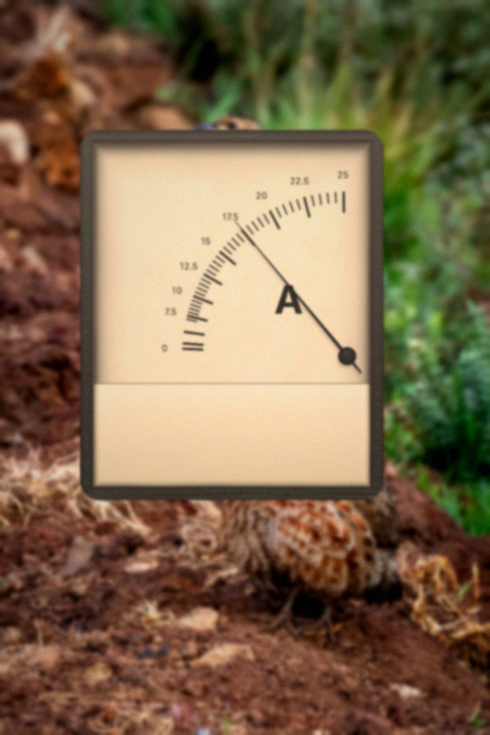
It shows 17.5 A
